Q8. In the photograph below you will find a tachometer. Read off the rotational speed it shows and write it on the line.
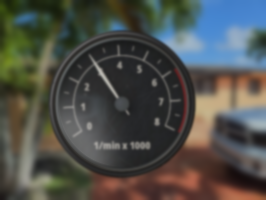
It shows 3000 rpm
